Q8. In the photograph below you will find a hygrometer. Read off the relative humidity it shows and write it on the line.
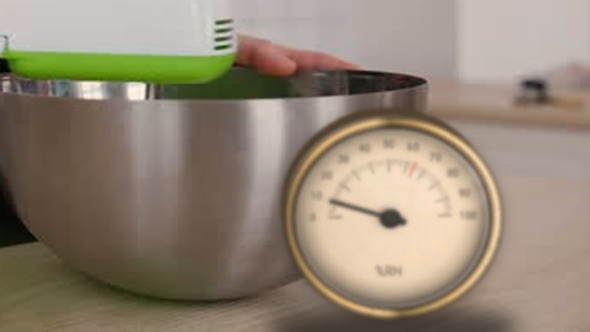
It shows 10 %
